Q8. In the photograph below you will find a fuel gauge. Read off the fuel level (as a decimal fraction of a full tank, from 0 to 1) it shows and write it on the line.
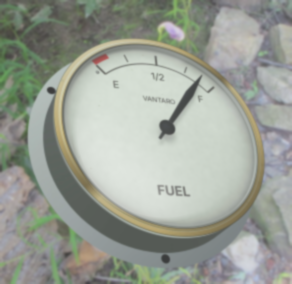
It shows 0.875
